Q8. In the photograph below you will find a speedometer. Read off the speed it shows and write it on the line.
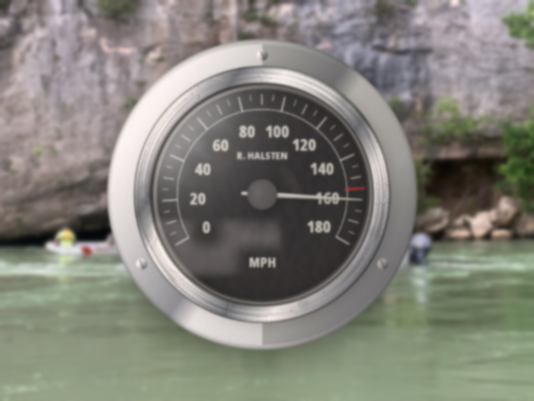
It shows 160 mph
